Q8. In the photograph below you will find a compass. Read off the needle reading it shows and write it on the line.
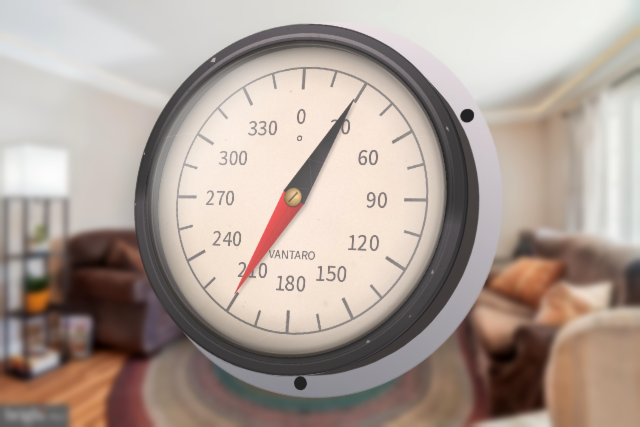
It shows 210 °
